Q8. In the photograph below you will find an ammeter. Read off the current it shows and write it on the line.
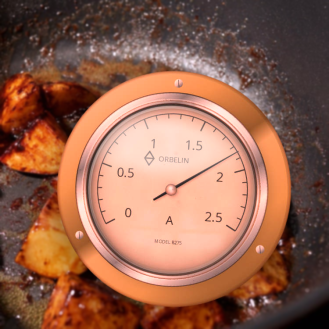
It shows 1.85 A
